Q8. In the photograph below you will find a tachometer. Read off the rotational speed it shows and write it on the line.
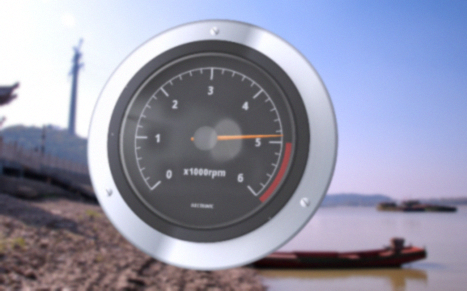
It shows 4900 rpm
